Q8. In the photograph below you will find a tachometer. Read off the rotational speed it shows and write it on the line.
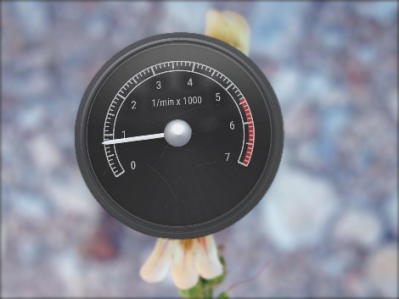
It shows 800 rpm
